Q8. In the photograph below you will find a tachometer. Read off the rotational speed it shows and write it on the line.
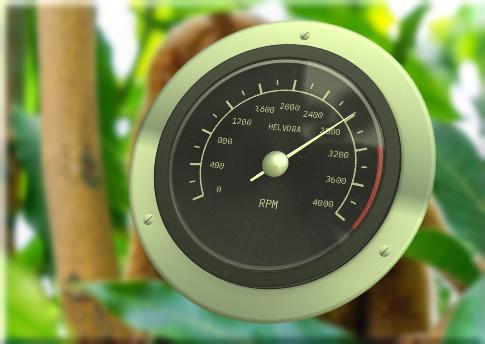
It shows 2800 rpm
